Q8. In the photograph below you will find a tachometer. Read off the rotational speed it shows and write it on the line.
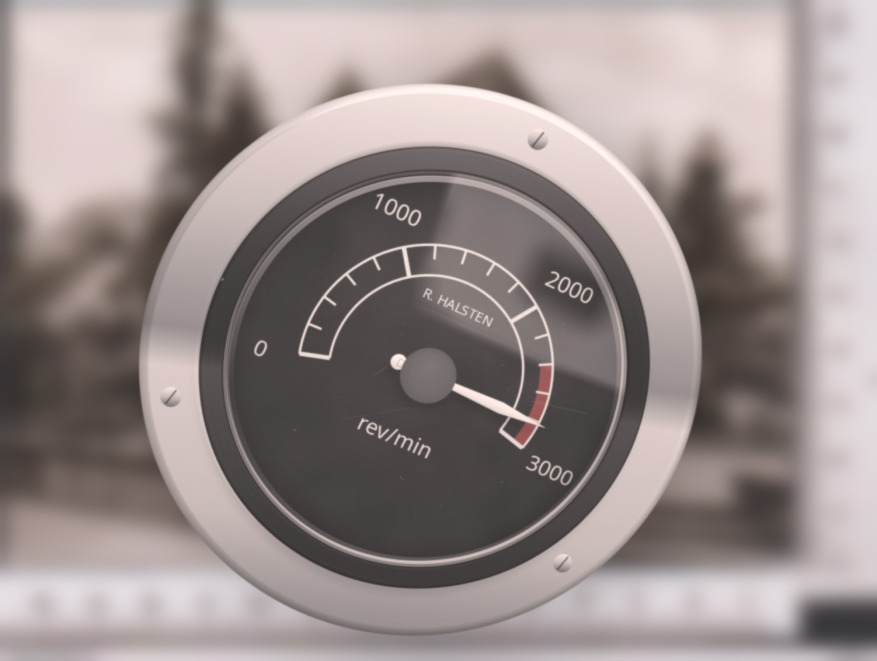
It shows 2800 rpm
